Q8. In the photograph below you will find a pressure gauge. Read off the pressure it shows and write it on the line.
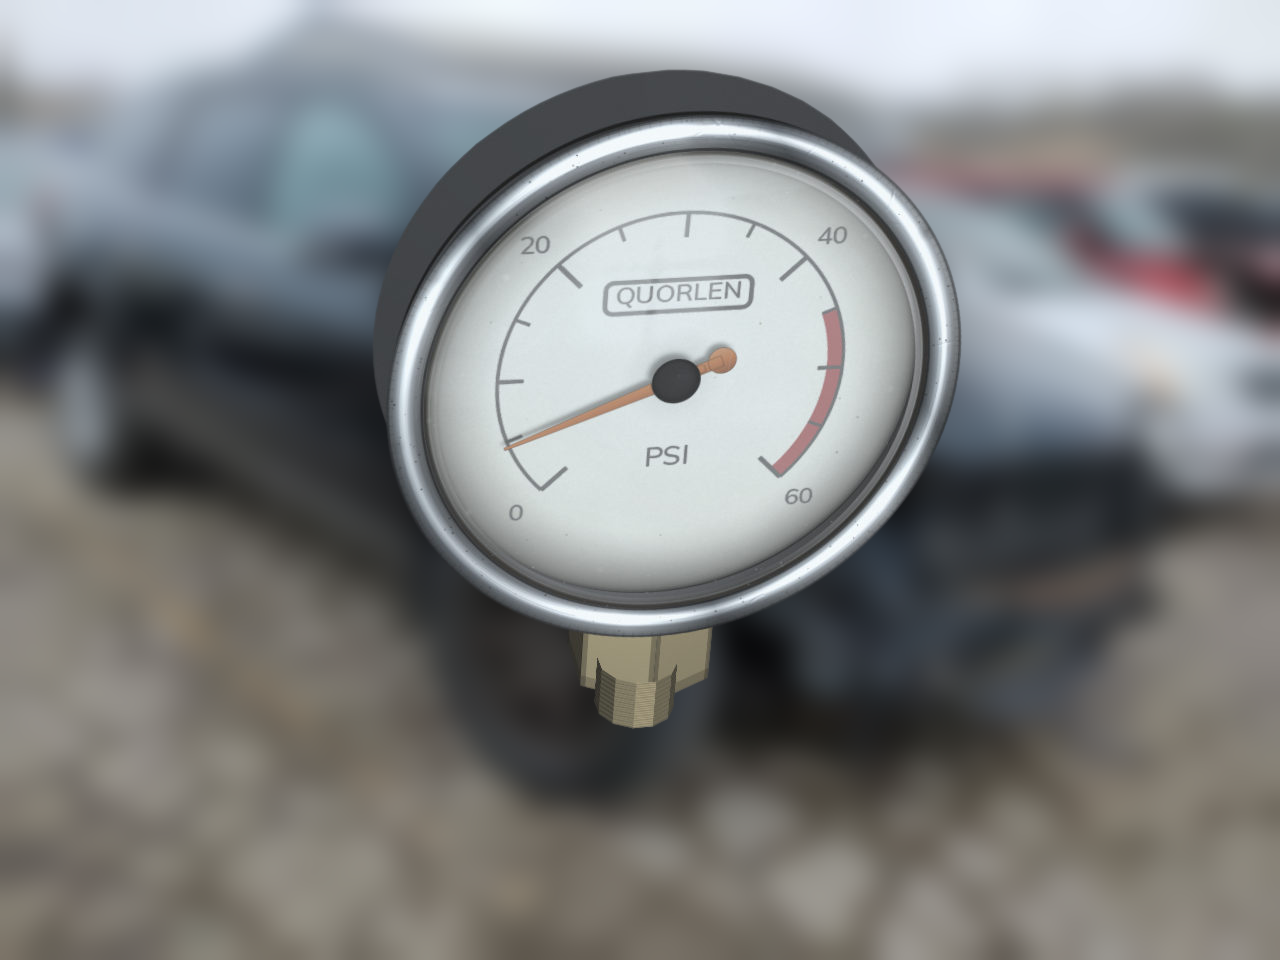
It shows 5 psi
